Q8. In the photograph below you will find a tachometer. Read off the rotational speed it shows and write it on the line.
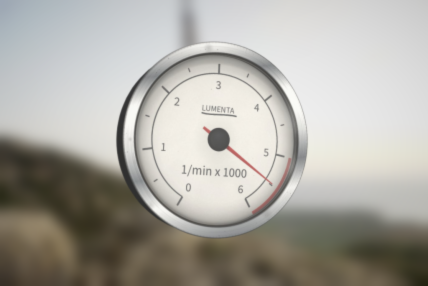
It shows 5500 rpm
